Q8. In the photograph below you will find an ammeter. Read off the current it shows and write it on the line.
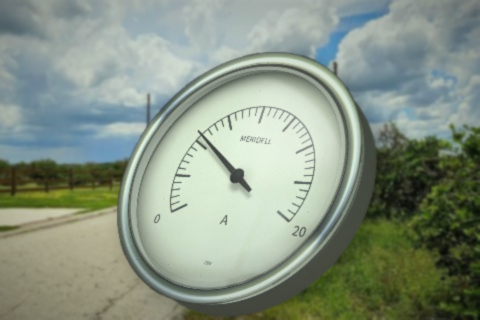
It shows 5.5 A
